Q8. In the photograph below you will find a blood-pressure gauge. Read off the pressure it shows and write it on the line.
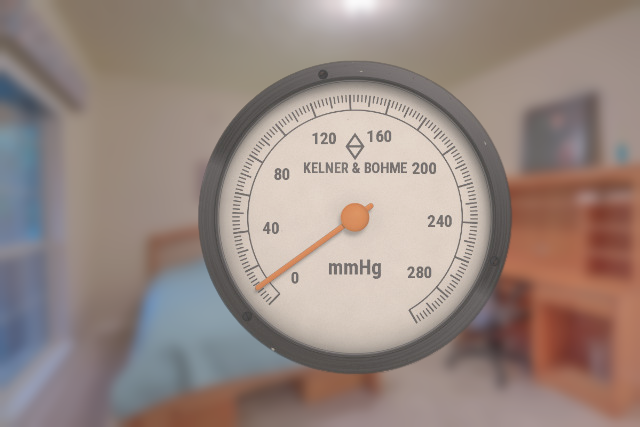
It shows 10 mmHg
